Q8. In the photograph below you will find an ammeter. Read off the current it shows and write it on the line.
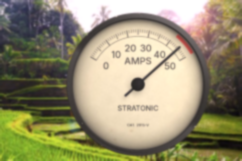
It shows 45 A
